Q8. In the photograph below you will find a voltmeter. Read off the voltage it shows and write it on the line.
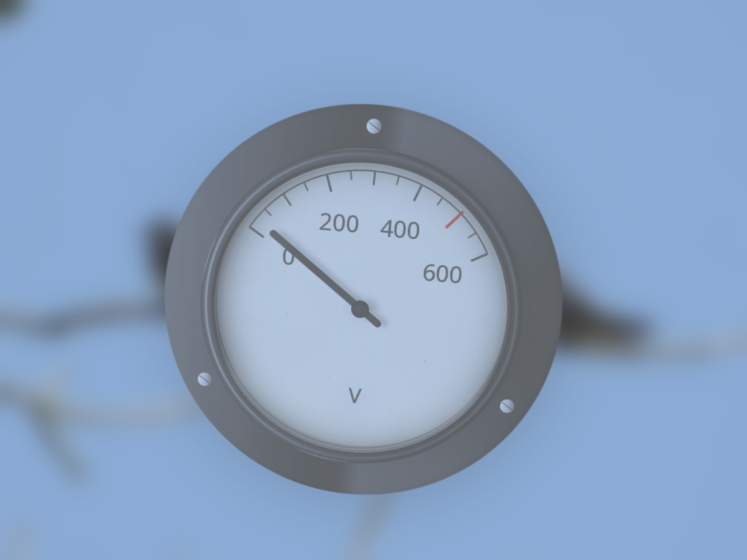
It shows 25 V
